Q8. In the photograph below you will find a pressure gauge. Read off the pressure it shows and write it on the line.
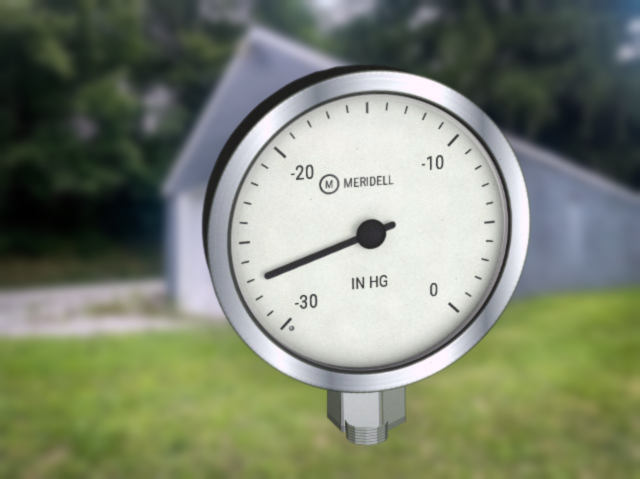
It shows -27 inHg
